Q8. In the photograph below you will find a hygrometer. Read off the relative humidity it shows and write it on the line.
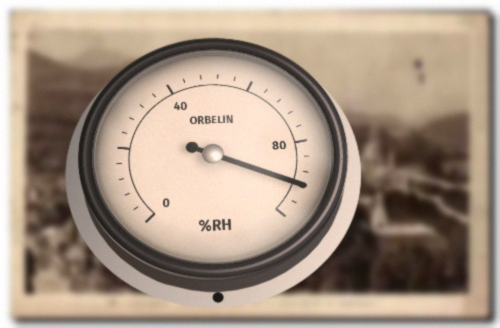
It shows 92 %
